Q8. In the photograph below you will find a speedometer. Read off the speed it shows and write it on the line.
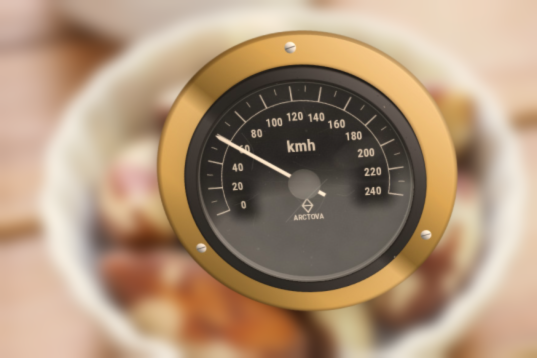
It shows 60 km/h
